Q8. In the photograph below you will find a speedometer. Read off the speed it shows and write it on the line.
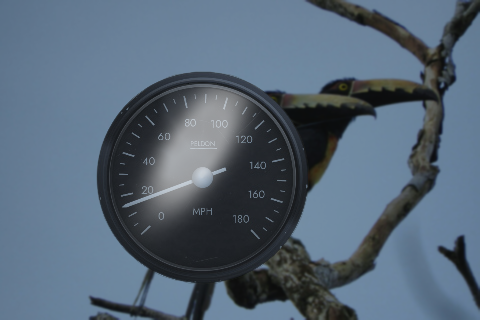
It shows 15 mph
